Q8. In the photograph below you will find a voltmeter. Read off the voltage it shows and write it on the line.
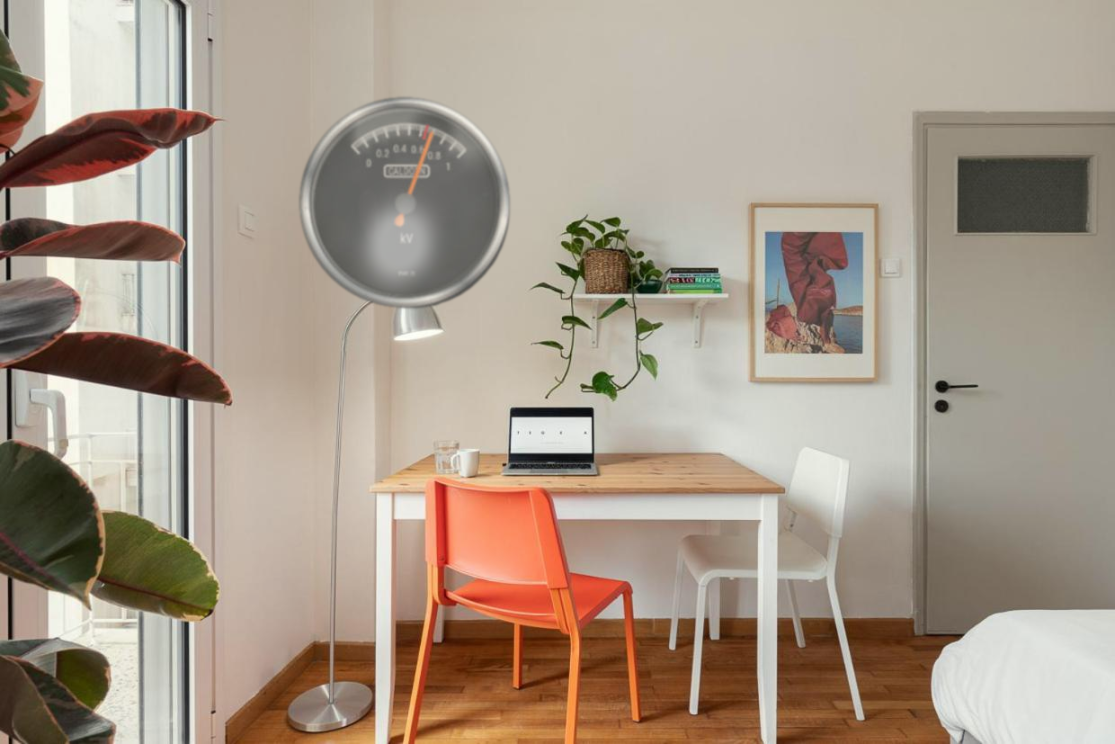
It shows 0.7 kV
